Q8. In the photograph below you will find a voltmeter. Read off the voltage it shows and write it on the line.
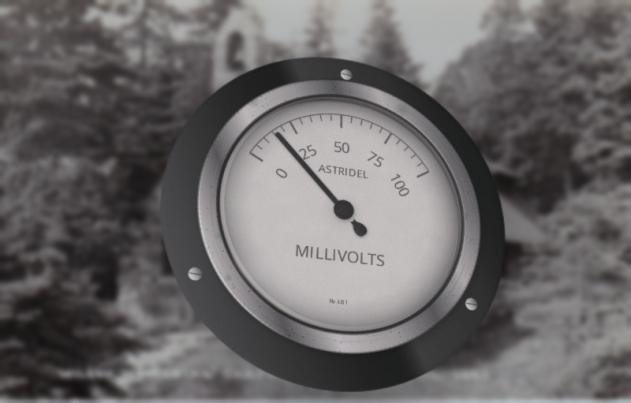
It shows 15 mV
